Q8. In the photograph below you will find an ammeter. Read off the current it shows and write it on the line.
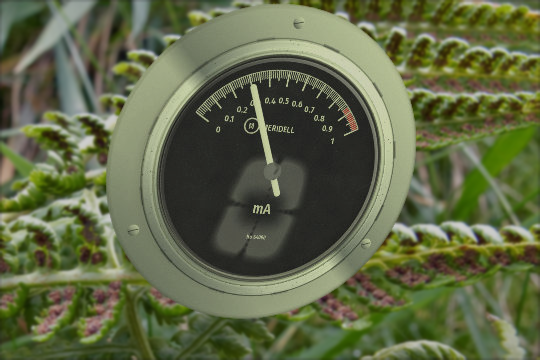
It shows 0.3 mA
